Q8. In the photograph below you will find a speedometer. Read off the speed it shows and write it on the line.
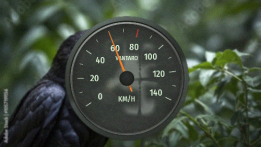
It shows 60 km/h
